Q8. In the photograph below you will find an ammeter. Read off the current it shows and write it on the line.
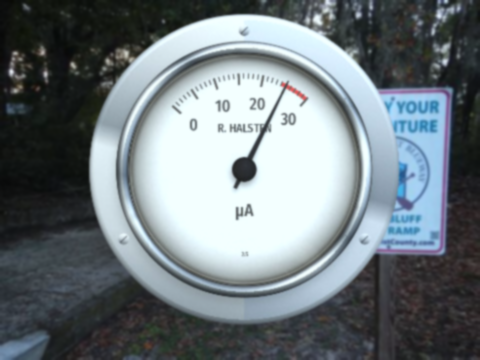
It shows 25 µA
